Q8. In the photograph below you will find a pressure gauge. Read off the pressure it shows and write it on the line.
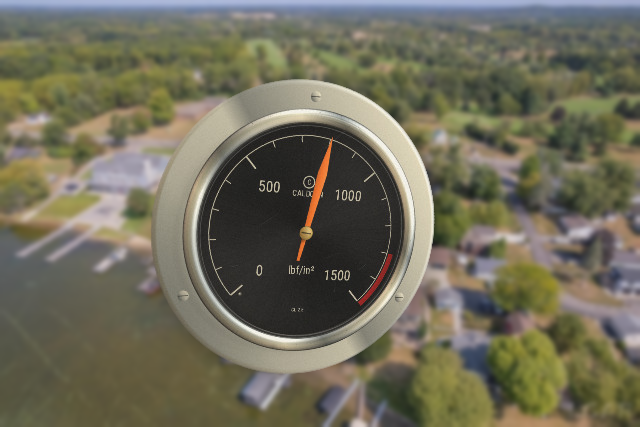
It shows 800 psi
